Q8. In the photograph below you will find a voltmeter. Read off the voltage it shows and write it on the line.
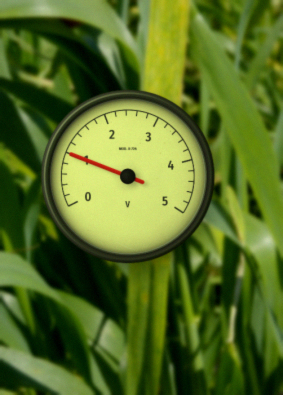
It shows 1 V
